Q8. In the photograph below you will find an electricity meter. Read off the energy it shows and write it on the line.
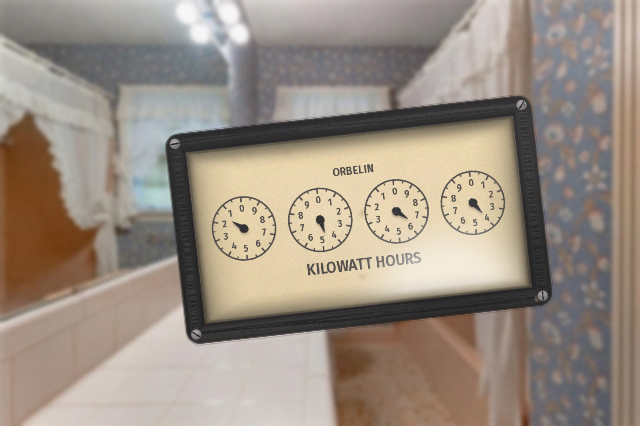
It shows 1464 kWh
